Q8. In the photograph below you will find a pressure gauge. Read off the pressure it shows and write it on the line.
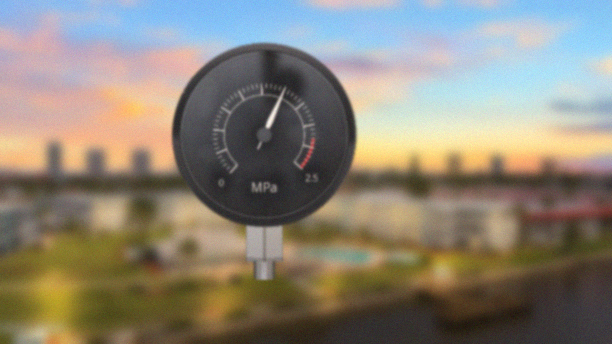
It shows 1.5 MPa
